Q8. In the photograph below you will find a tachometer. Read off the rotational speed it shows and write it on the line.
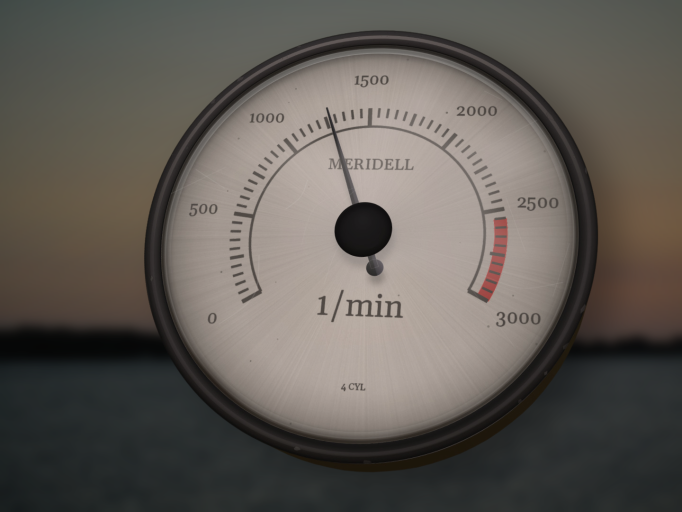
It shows 1275 rpm
